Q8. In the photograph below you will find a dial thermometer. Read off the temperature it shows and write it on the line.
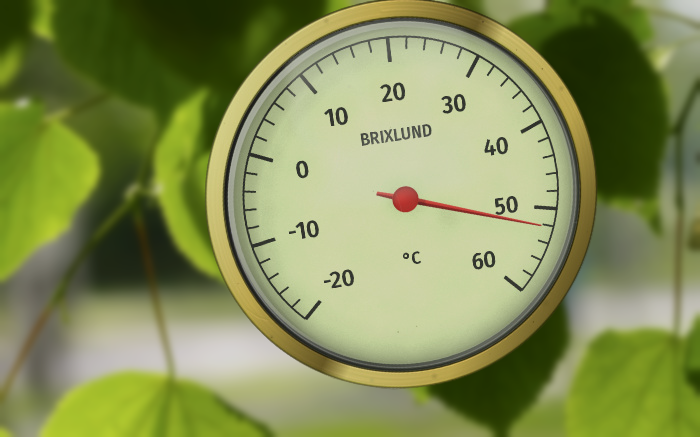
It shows 52 °C
